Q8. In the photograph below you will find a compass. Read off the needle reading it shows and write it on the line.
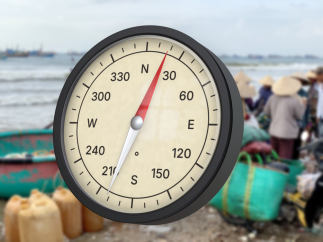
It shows 20 °
